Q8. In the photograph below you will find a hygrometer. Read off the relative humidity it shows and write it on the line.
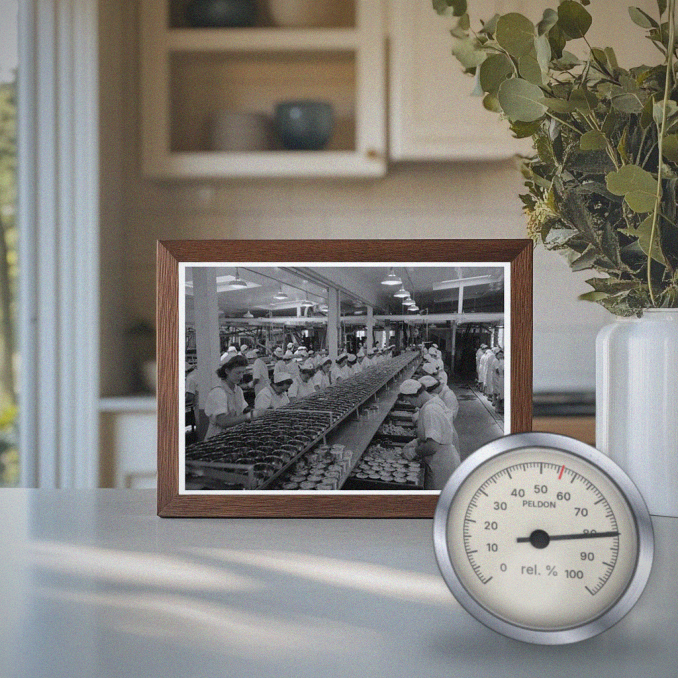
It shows 80 %
